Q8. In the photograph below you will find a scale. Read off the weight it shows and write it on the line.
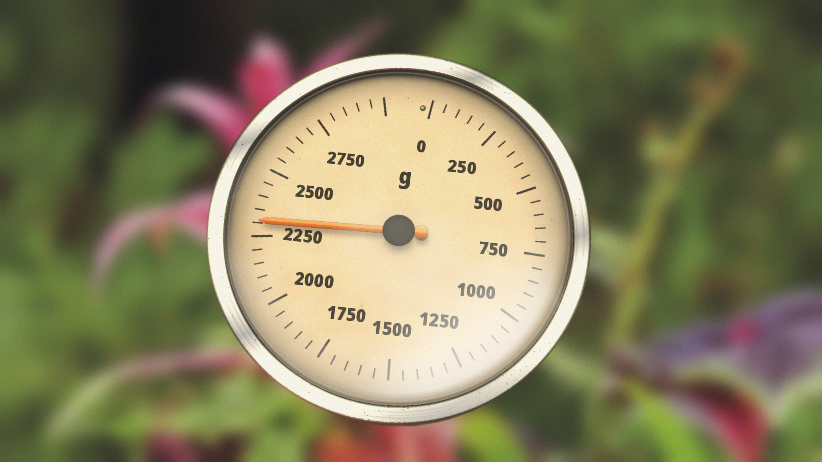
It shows 2300 g
